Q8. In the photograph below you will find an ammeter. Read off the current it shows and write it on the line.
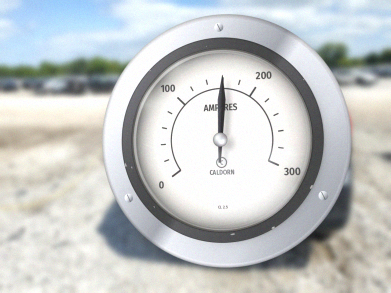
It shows 160 A
